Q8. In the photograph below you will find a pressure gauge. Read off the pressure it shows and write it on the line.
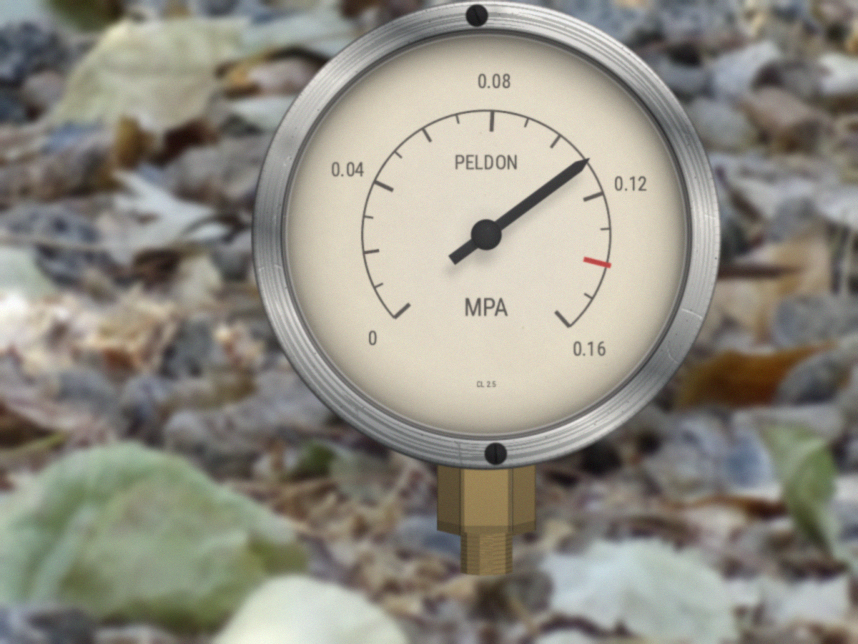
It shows 0.11 MPa
